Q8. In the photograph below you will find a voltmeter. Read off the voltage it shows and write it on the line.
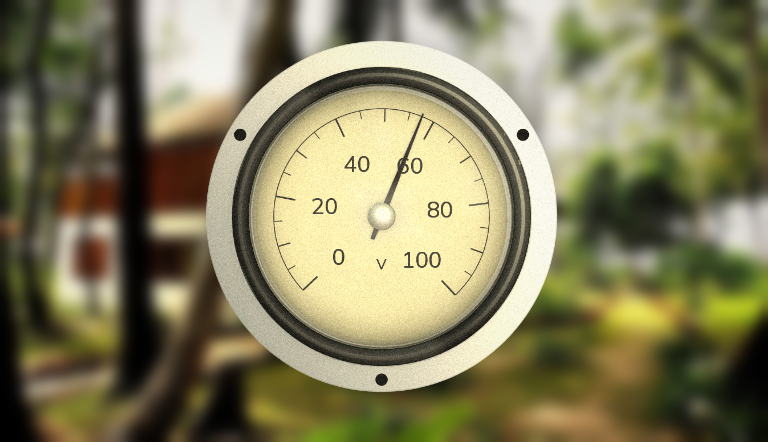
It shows 57.5 V
